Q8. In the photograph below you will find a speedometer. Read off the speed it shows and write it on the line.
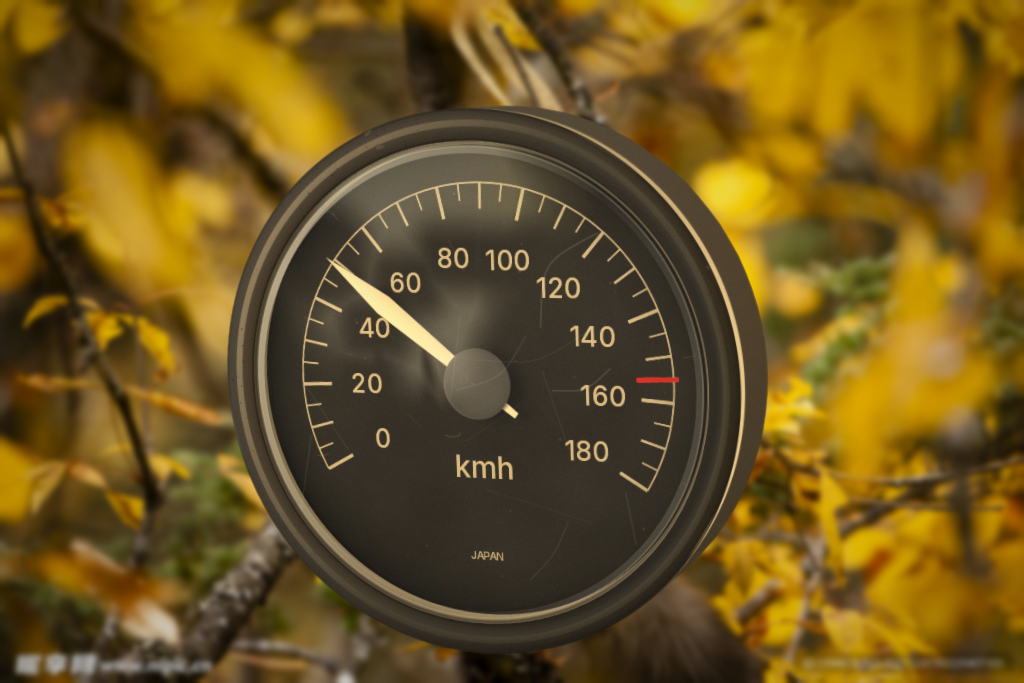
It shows 50 km/h
